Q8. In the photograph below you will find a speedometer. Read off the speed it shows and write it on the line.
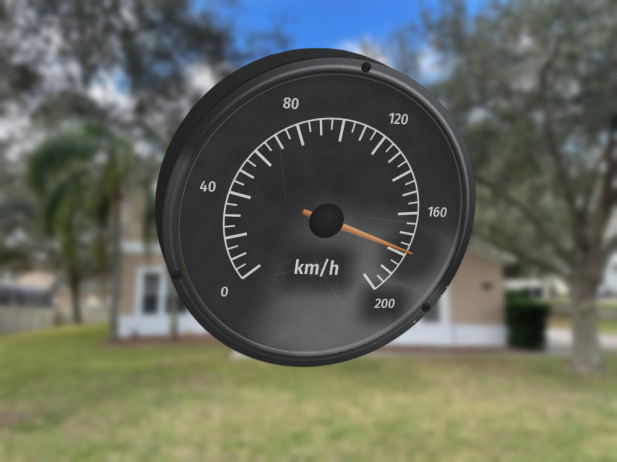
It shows 177.5 km/h
